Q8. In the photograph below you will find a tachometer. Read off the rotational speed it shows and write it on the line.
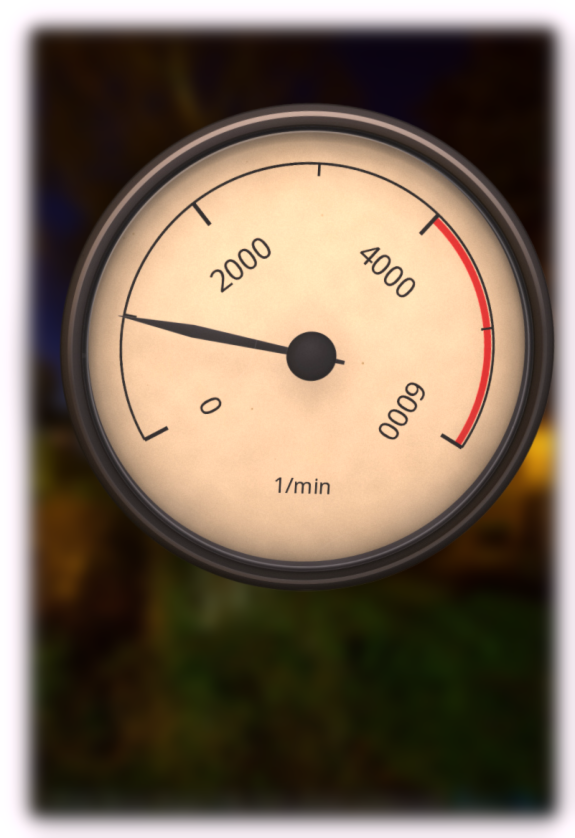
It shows 1000 rpm
